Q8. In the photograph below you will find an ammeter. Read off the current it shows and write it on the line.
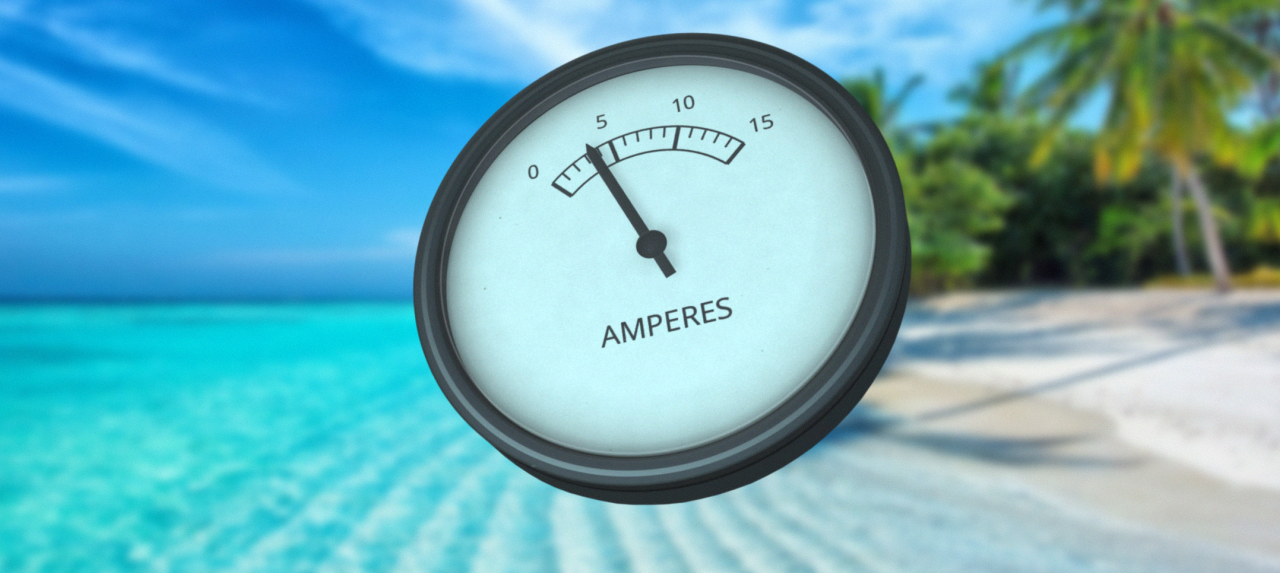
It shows 3.5 A
